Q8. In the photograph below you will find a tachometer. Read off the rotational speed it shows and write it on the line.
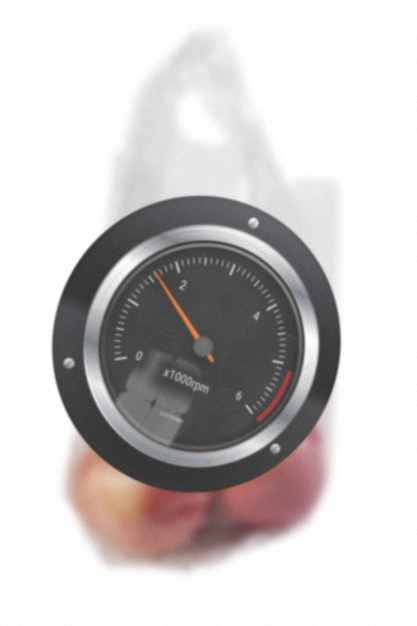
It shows 1600 rpm
